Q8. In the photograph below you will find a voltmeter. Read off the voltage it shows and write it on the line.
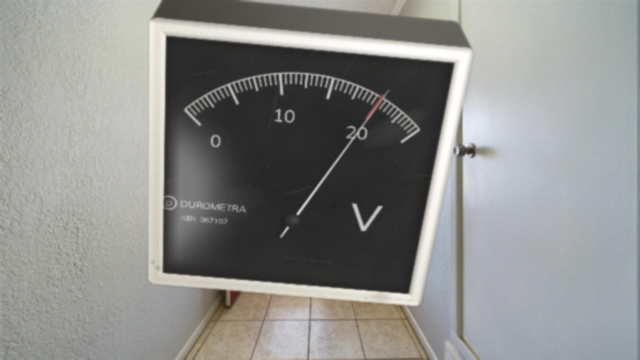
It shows 20 V
